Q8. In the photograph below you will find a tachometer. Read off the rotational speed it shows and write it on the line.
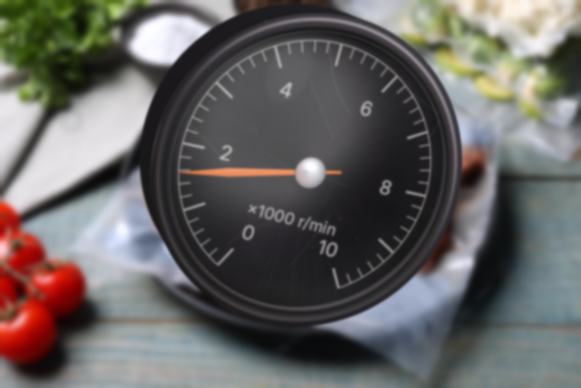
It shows 1600 rpm
